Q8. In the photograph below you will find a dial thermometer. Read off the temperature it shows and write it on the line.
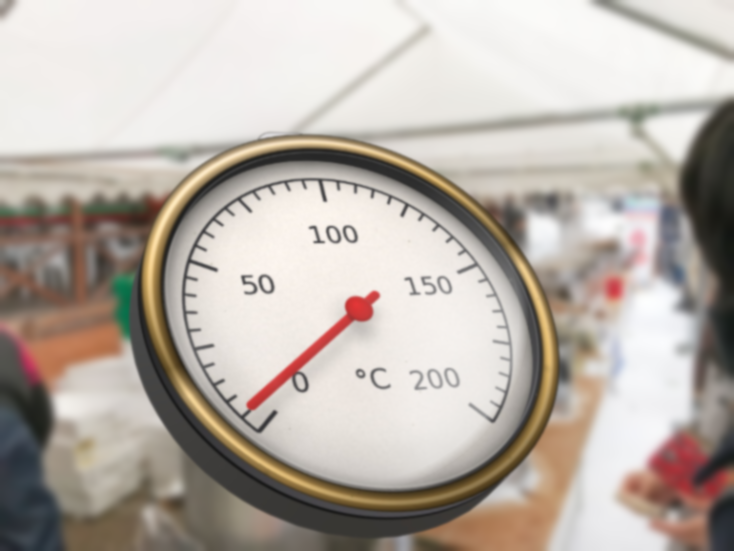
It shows 5 °C
